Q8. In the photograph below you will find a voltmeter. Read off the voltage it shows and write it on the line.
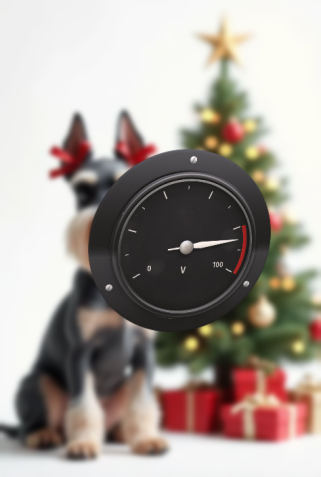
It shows 85 V
